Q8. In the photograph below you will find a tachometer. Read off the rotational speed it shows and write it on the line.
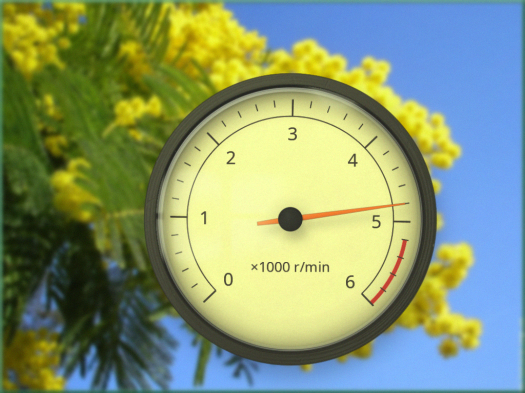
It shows 4800 rpm
